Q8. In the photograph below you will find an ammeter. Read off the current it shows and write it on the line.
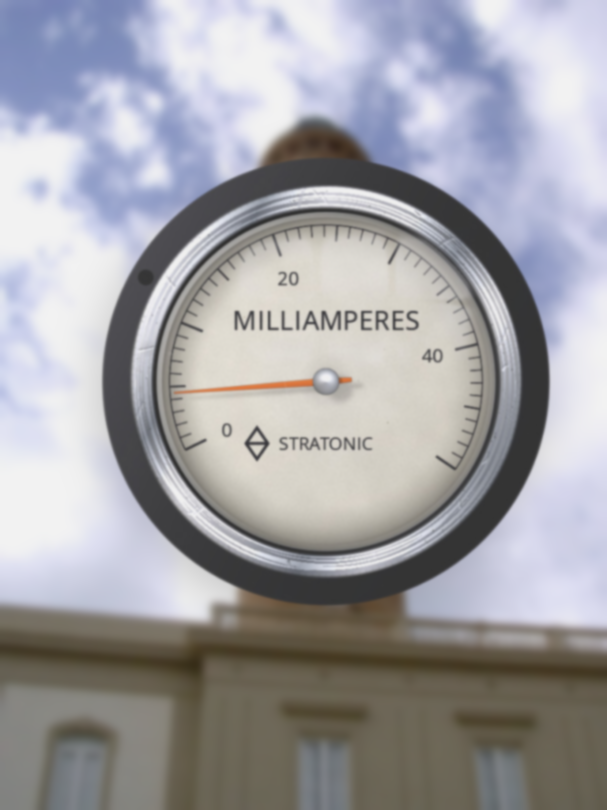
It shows 4.5 mA
